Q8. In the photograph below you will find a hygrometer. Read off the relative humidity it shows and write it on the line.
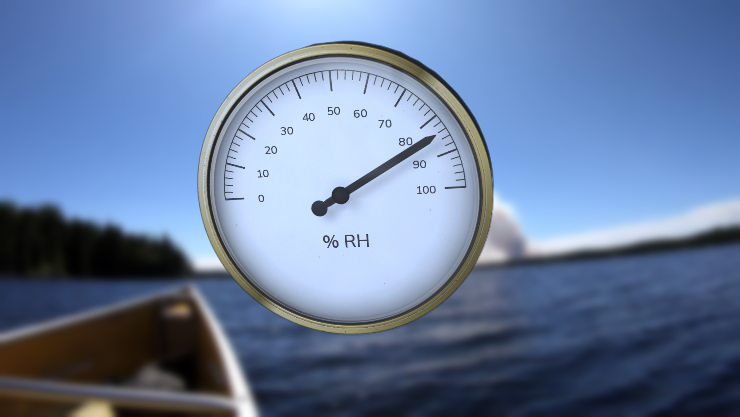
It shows 84 %
